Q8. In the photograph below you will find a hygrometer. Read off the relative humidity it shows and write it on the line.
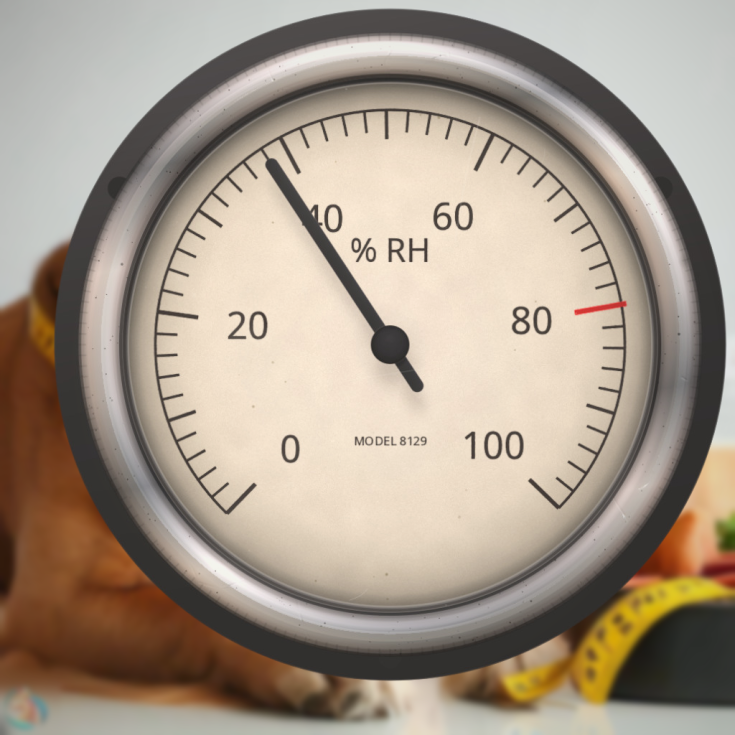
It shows 38 %
